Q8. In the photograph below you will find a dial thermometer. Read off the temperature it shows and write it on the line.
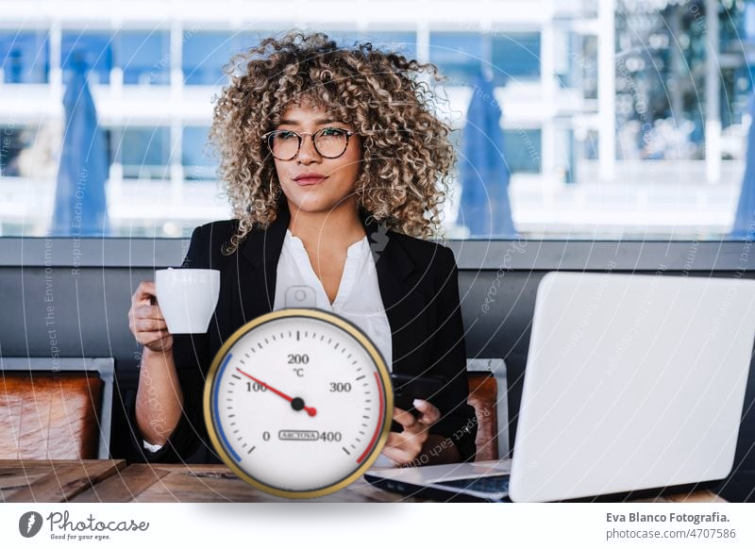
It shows 110 °C
